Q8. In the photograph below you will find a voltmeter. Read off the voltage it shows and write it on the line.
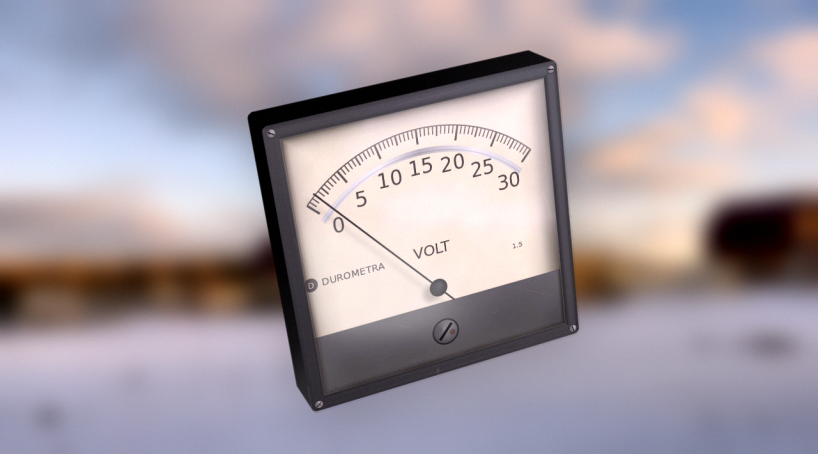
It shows 1.5 V
